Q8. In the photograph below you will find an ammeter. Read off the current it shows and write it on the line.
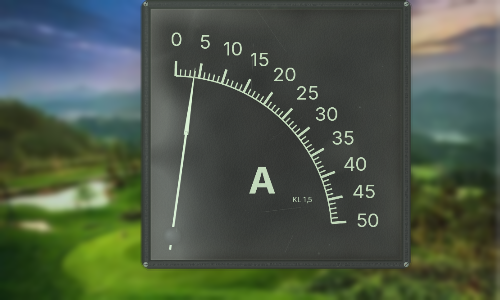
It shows 4 A
